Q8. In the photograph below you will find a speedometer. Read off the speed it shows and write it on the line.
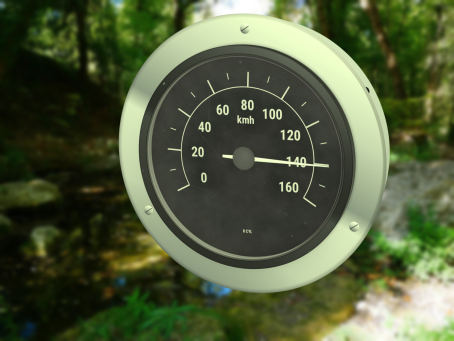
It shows 140 km/h
